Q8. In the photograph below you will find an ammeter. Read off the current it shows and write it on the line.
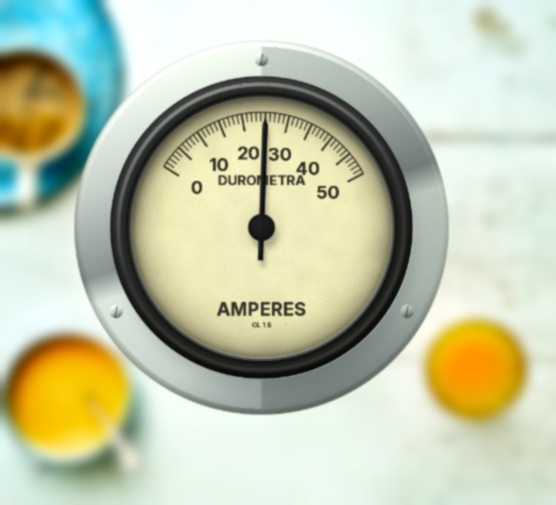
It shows 25 A
